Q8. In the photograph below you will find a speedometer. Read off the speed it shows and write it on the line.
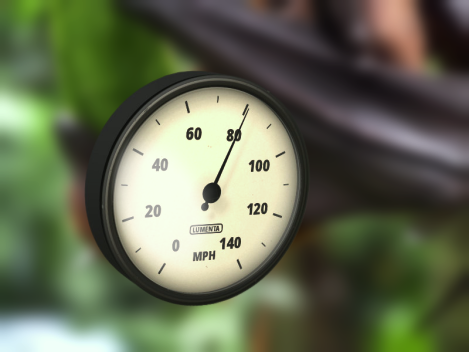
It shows 80 mph
